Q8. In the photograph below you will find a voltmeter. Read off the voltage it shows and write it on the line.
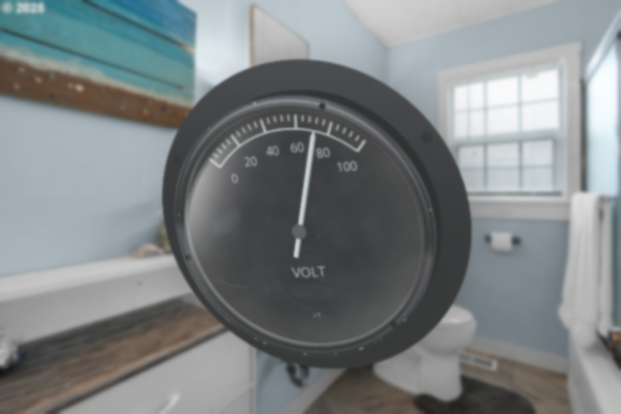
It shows 72 V
